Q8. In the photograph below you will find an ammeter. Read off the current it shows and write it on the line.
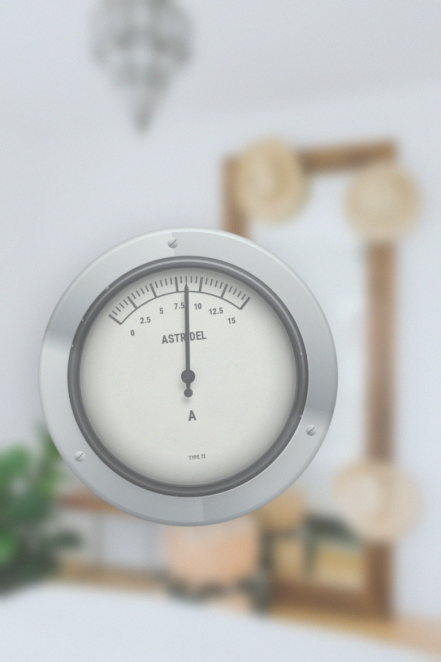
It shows 8.5 A
